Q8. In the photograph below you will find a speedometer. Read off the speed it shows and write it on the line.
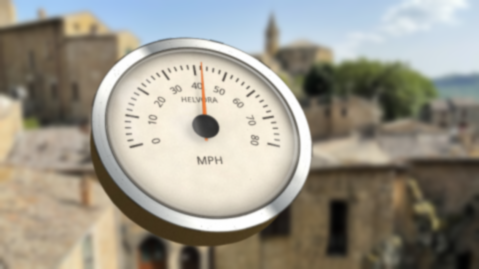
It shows 42 mph
